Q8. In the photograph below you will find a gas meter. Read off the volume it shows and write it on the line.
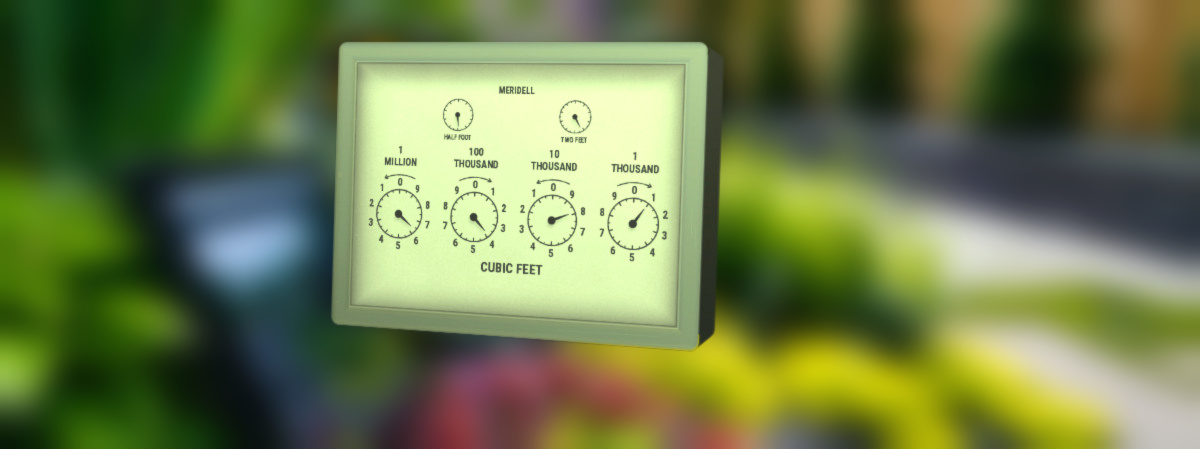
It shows 638100 ft³
